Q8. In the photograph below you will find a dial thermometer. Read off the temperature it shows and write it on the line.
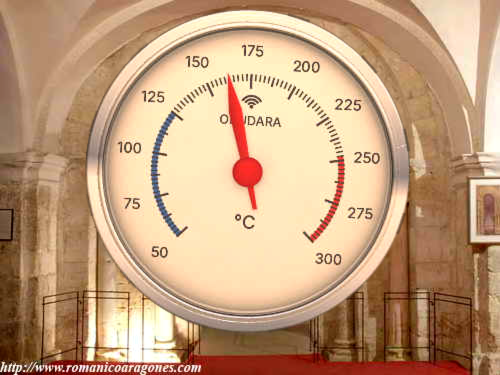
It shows 162.5 °C
